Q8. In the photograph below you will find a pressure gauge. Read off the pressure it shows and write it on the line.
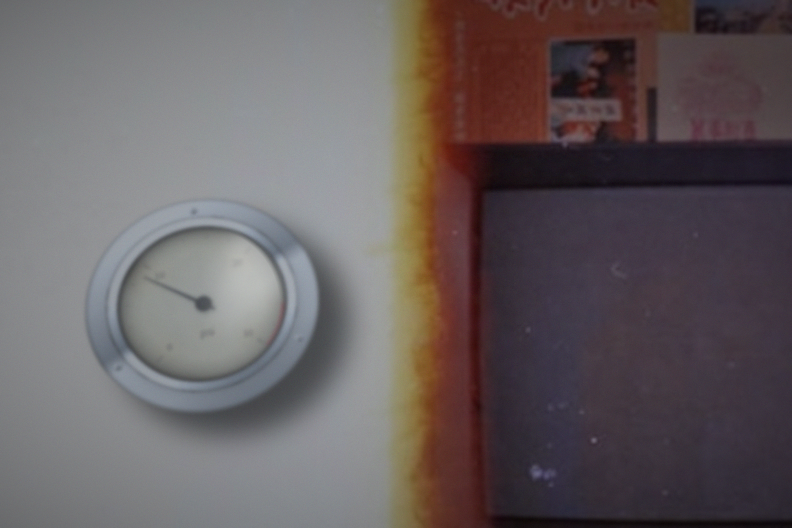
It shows 9 psi
